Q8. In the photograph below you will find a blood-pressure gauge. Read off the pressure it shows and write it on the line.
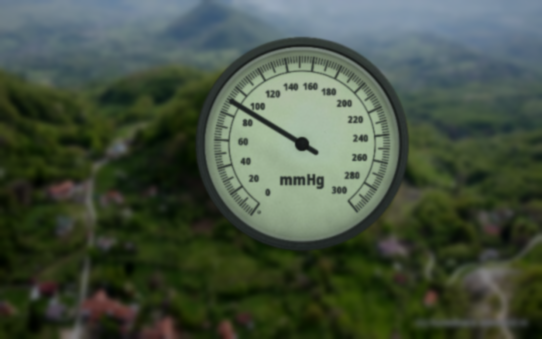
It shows 90 mmHg
